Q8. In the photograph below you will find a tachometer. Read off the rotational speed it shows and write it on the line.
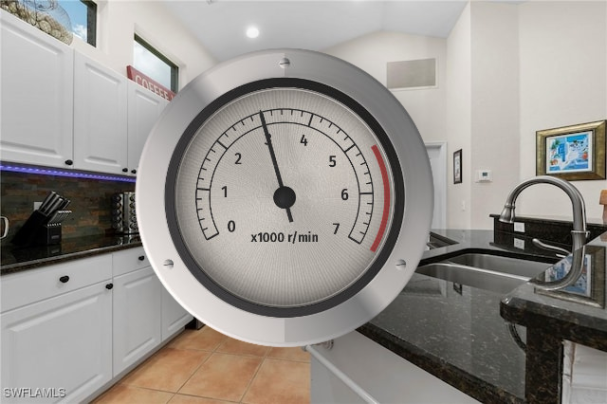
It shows 3000 rpm
